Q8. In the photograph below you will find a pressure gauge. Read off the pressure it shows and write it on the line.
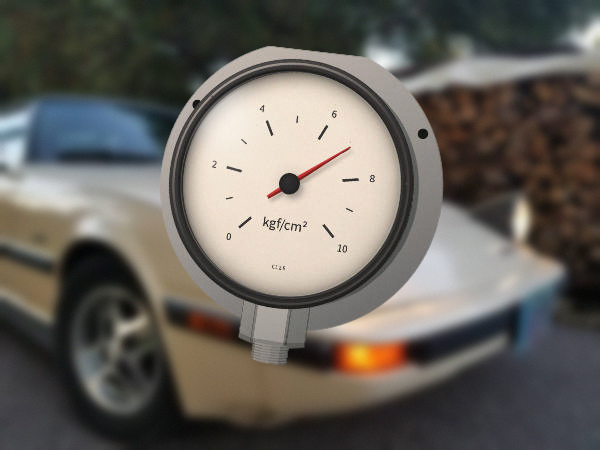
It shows 7 kg/cm²
